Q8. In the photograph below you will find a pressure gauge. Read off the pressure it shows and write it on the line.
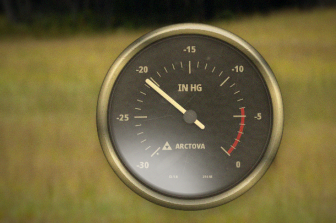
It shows -20.5 inHg
